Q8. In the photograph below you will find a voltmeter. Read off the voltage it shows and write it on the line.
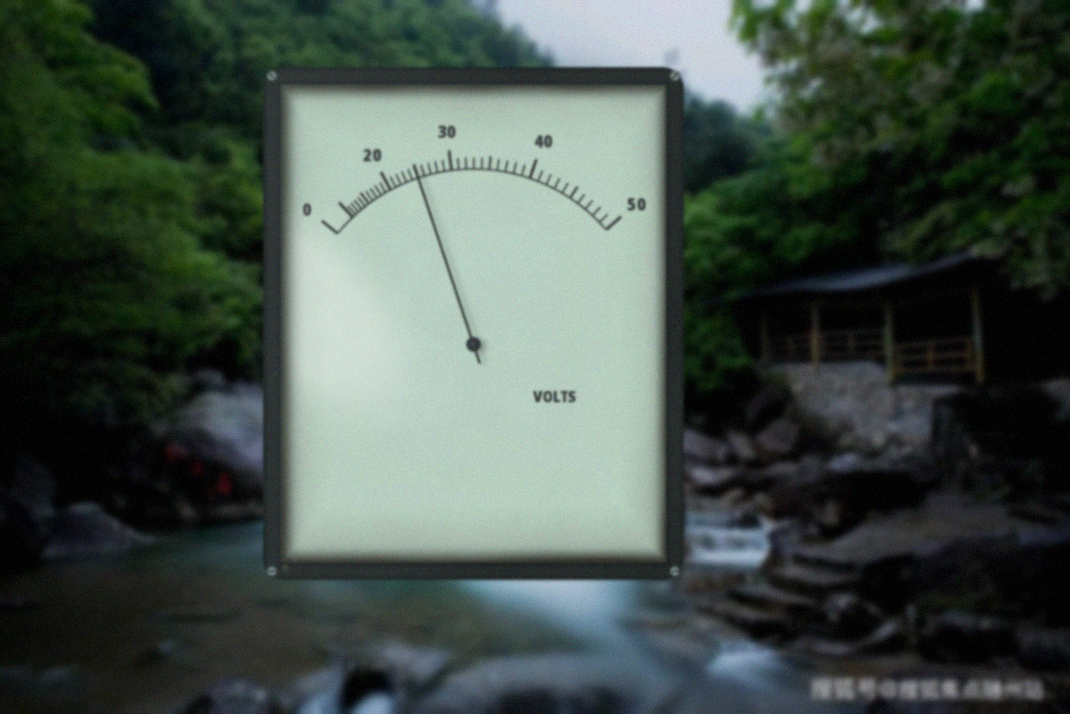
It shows 25 V
